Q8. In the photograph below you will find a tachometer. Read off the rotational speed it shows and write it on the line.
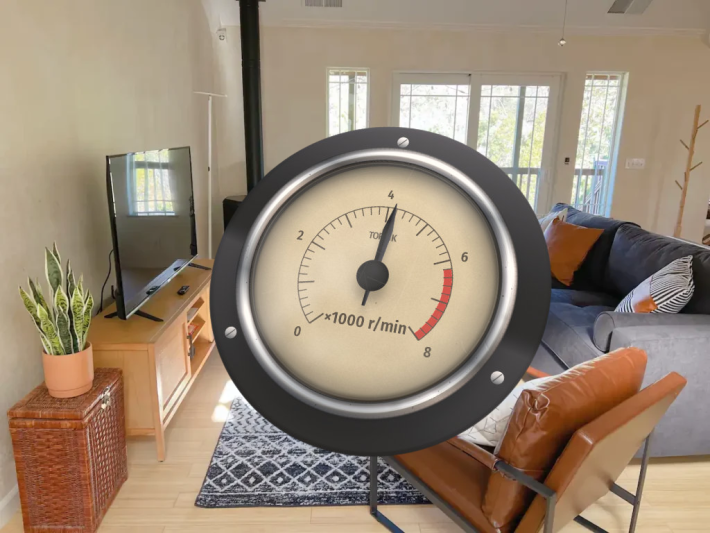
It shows 4200 rpm
